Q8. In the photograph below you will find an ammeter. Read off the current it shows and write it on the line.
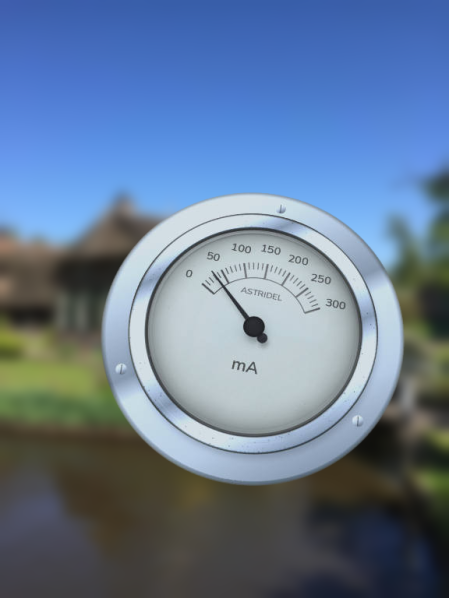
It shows 30 mA
